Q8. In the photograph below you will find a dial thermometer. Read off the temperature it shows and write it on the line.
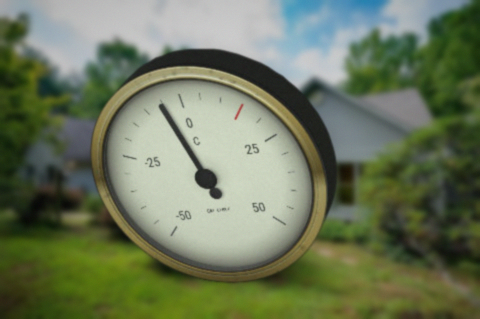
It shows -5 °C
